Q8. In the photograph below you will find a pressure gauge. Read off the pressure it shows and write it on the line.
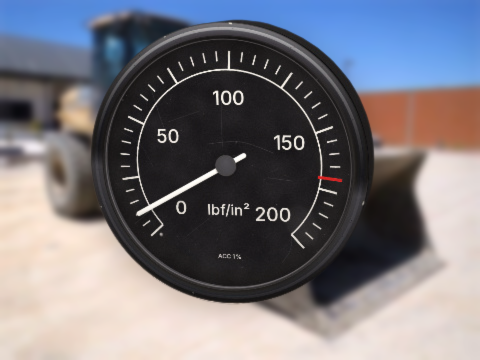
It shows 10 psi
